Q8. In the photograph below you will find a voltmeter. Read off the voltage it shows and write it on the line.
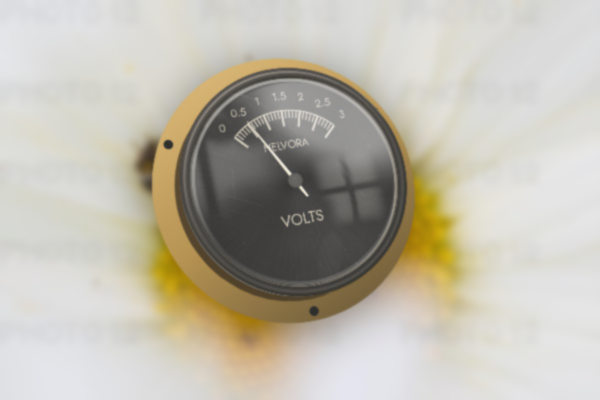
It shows 0.5 V
